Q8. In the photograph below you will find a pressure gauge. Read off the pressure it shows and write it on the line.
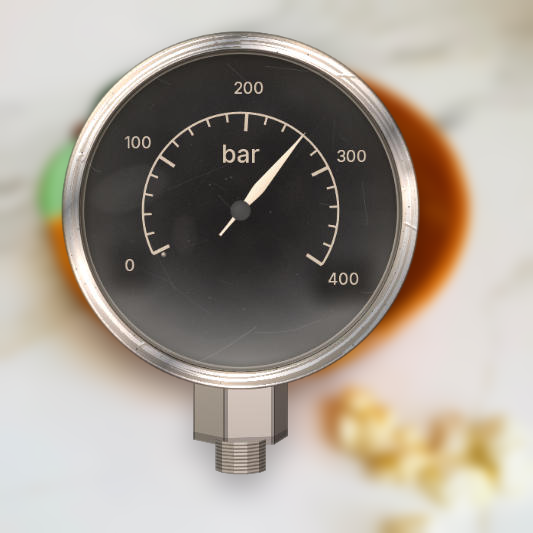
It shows 260 bar
